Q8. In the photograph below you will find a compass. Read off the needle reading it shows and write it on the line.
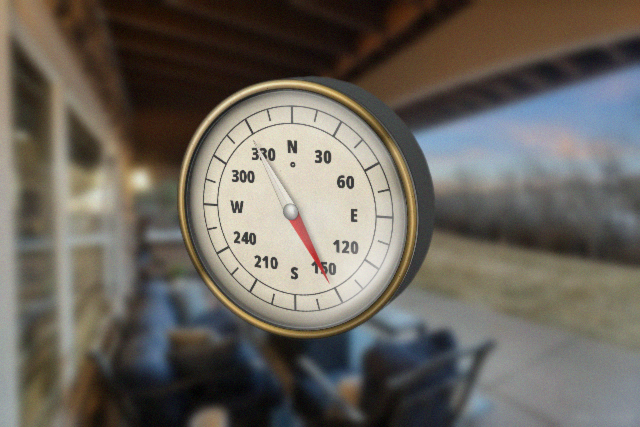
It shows 150 °
